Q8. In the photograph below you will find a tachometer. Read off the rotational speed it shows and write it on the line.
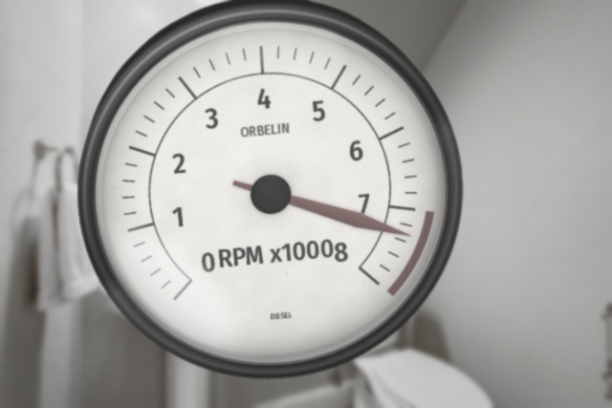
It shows 7300 rpm
